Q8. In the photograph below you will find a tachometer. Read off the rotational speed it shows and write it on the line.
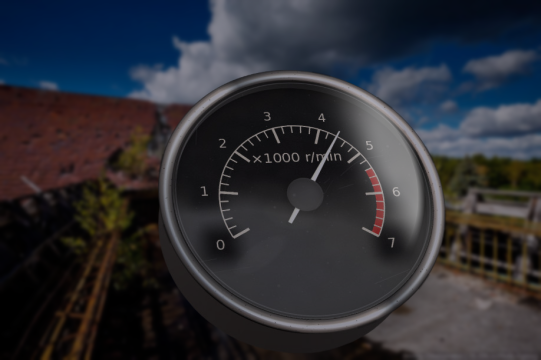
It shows 4400 rpm
